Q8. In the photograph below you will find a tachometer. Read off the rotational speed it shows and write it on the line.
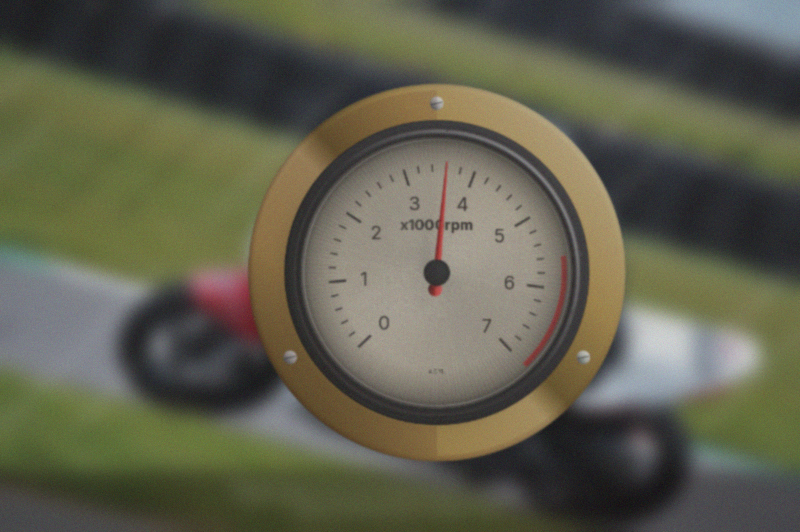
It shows 3600 rpm
